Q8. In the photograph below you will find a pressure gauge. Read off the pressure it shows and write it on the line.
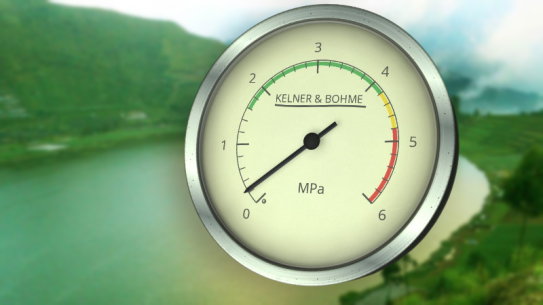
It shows 0.2 MPa
